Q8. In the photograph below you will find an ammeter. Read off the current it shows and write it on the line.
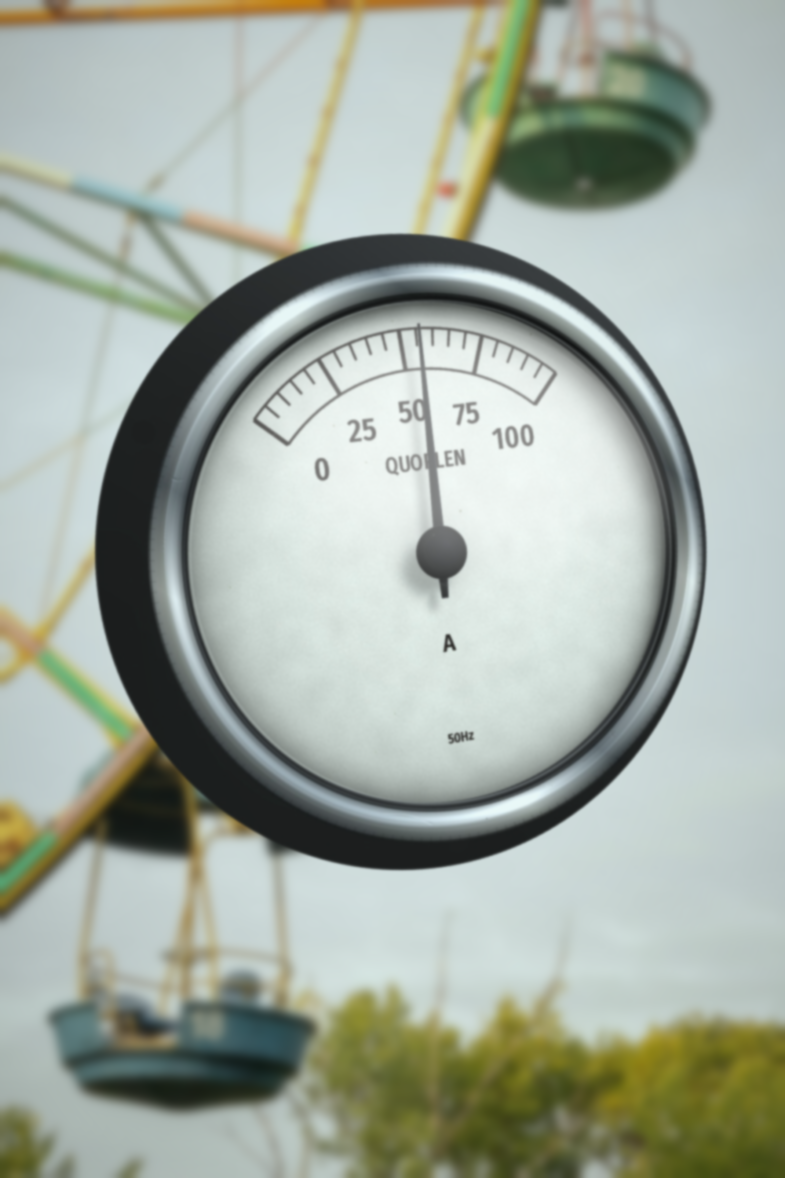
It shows 55 A
